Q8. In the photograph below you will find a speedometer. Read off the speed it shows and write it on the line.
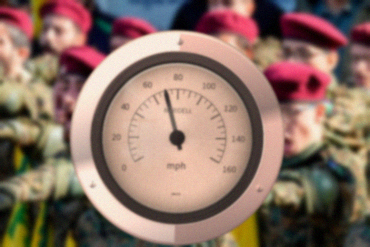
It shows 70 mph
